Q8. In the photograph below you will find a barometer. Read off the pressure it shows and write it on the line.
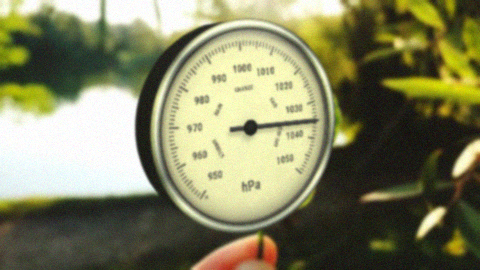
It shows 1035 hPa
